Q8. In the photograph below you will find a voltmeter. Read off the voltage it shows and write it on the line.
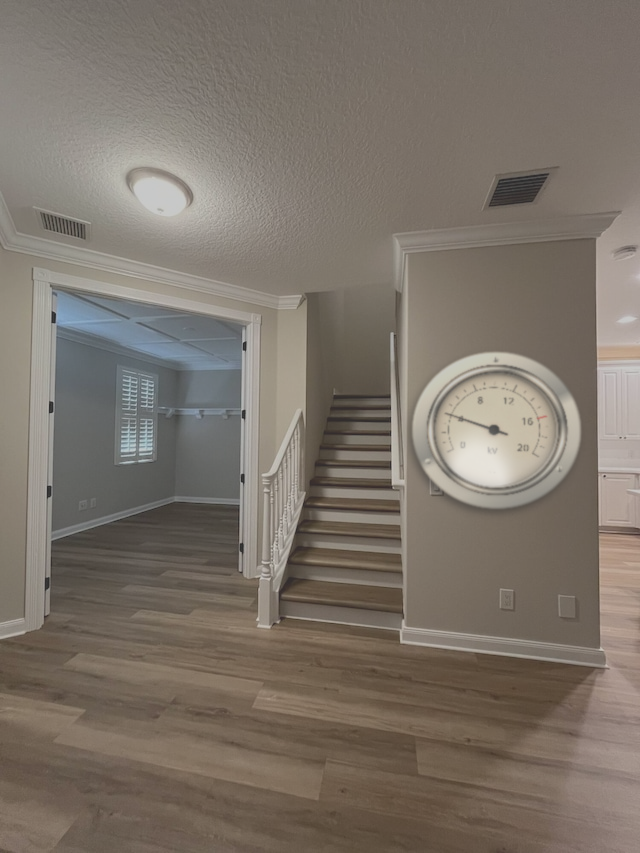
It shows 4 kV
